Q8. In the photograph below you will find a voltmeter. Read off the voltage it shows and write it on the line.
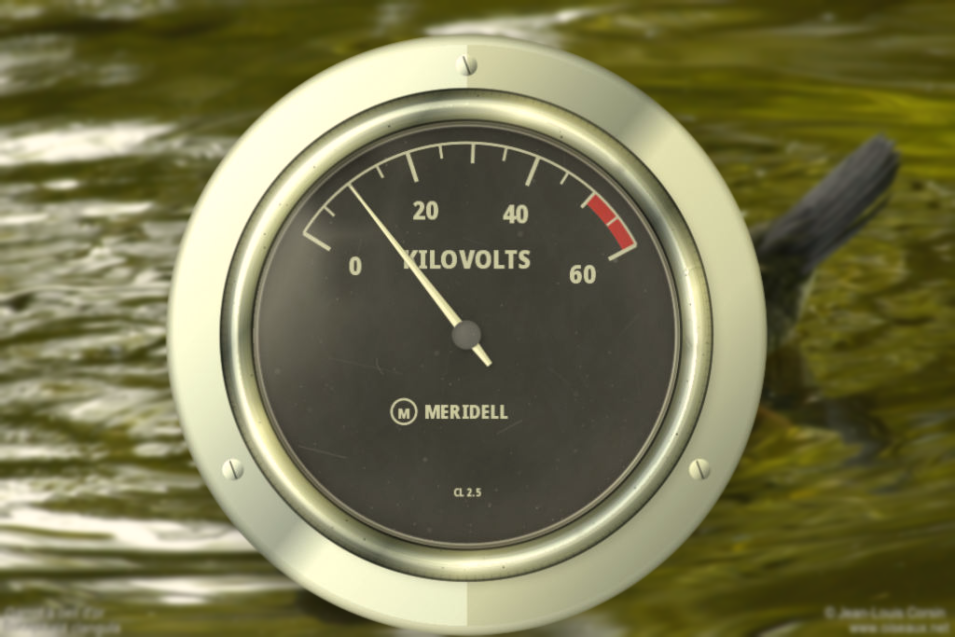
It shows 10 kV
